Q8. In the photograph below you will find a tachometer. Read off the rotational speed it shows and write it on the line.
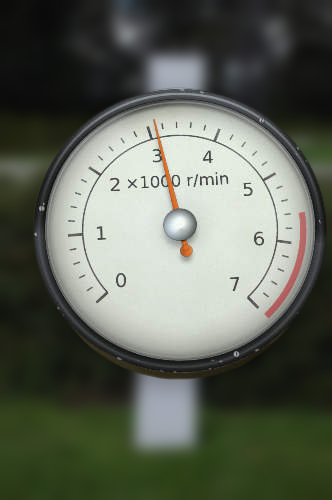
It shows 3100 rpm
